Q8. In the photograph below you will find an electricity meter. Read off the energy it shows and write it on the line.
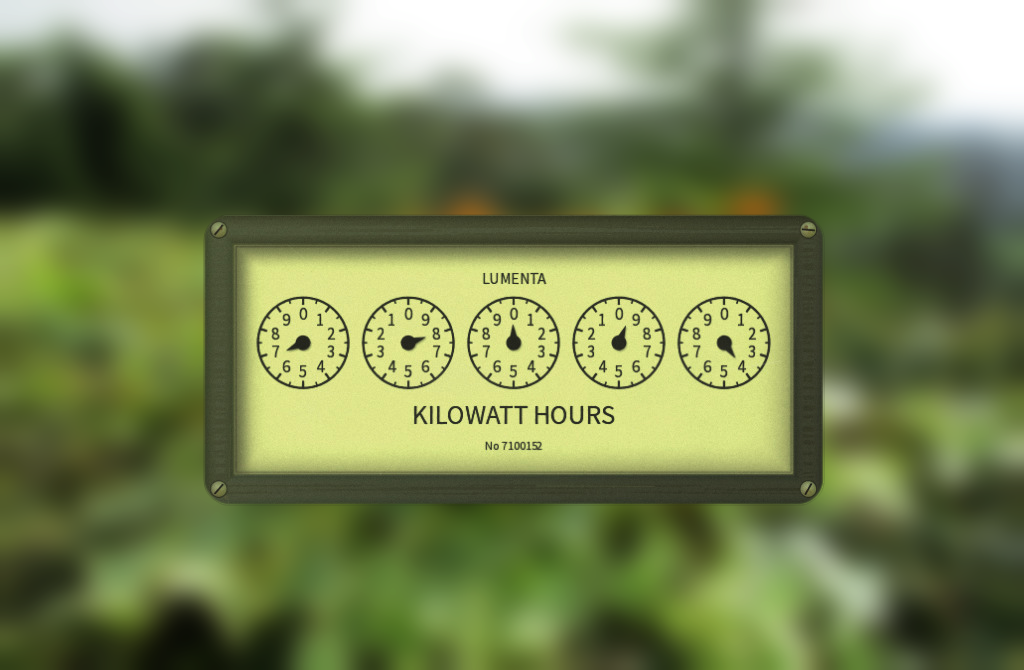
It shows 67994 kWh
